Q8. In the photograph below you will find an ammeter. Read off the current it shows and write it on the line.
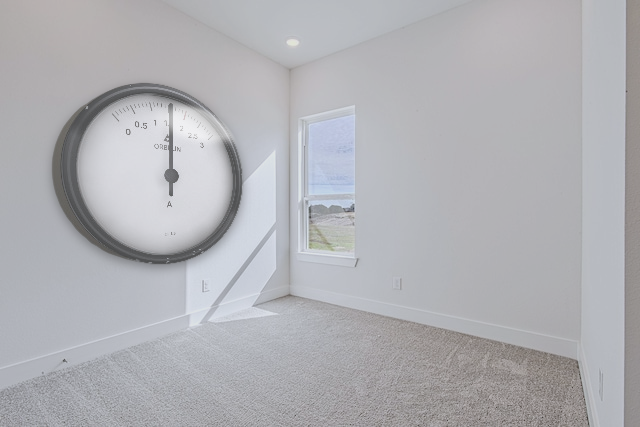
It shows 1.5 A
